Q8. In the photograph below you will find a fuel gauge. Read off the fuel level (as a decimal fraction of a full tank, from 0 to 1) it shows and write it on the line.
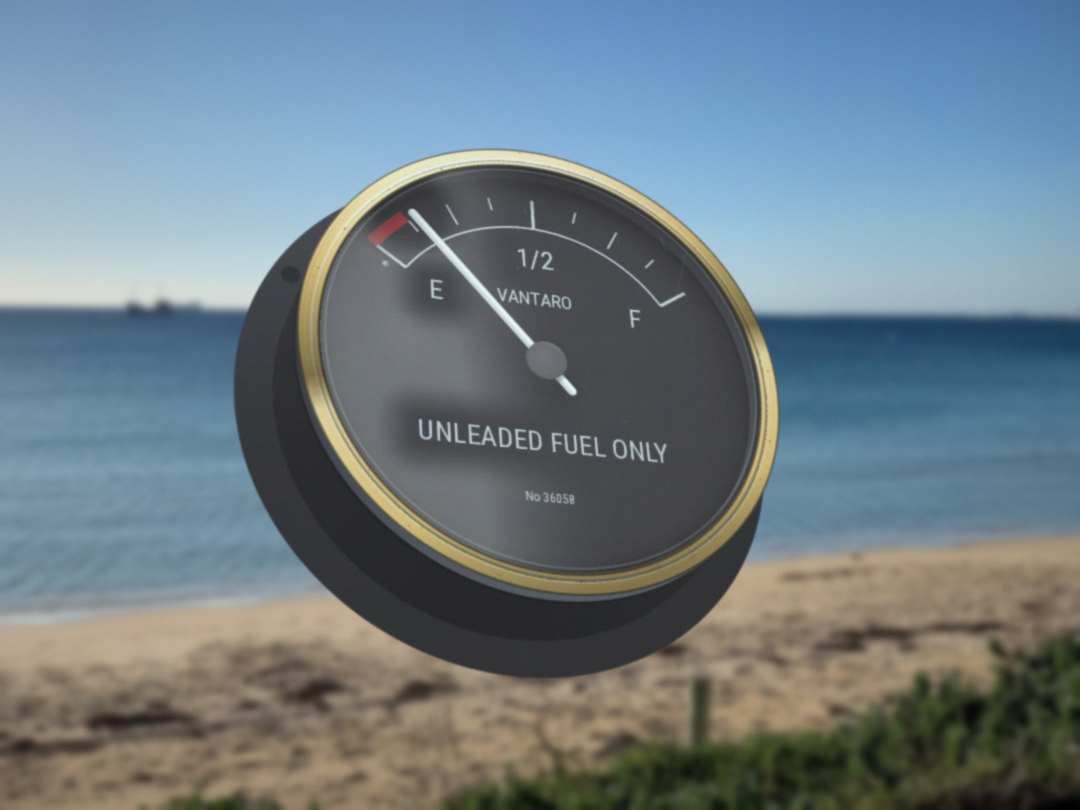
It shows 0.125
